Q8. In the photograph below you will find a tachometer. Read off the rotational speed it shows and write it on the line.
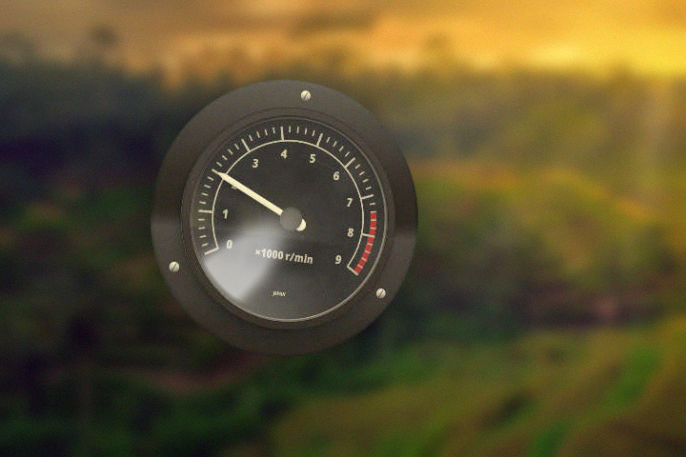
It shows 2000 rpm
